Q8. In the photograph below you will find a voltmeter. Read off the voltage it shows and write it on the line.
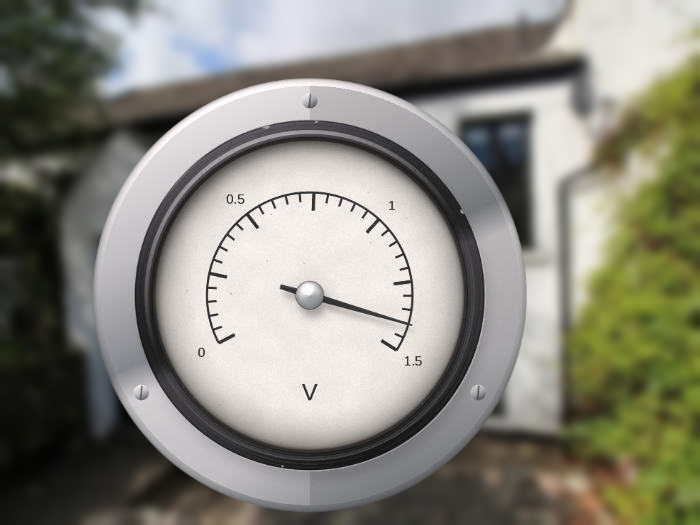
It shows 1.4 V
